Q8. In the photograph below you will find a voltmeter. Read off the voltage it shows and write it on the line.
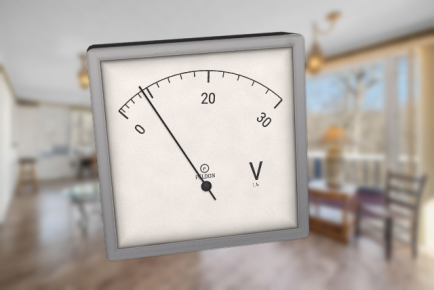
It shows 9 V
